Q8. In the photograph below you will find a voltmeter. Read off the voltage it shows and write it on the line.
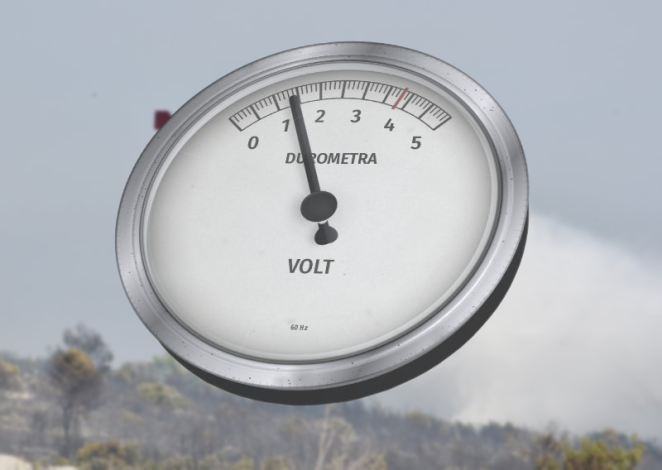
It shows 1.4 V
